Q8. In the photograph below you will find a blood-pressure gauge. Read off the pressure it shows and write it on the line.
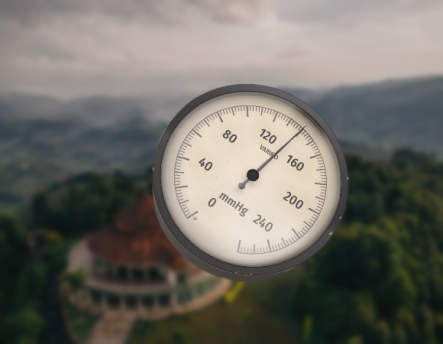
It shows 140 mmHg
